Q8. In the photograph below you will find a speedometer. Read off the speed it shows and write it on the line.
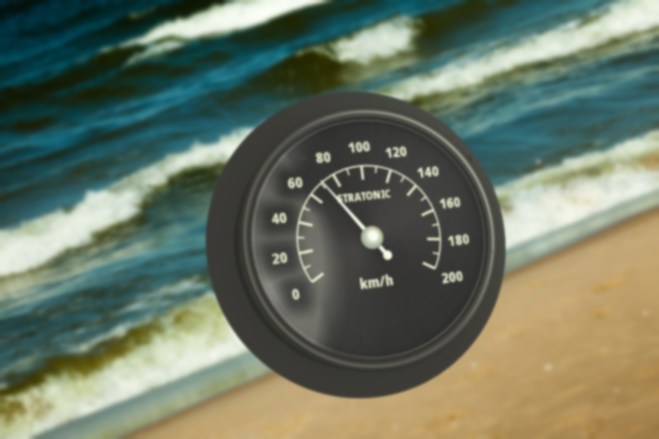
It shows 70 km/h
